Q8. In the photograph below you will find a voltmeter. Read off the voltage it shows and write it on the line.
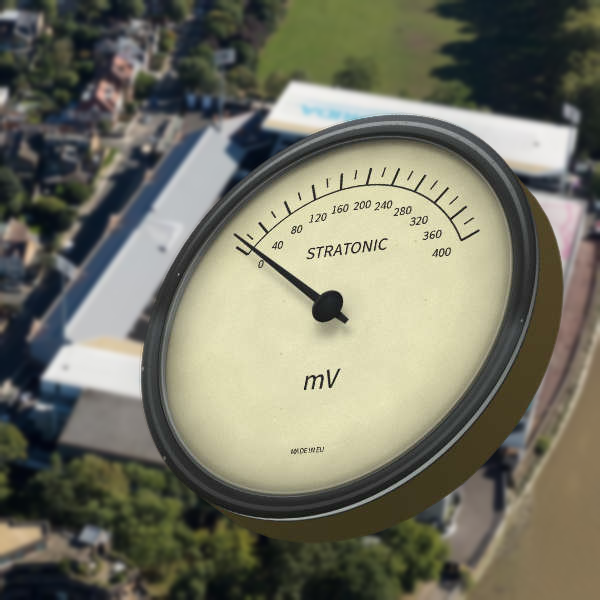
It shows 10 mV
